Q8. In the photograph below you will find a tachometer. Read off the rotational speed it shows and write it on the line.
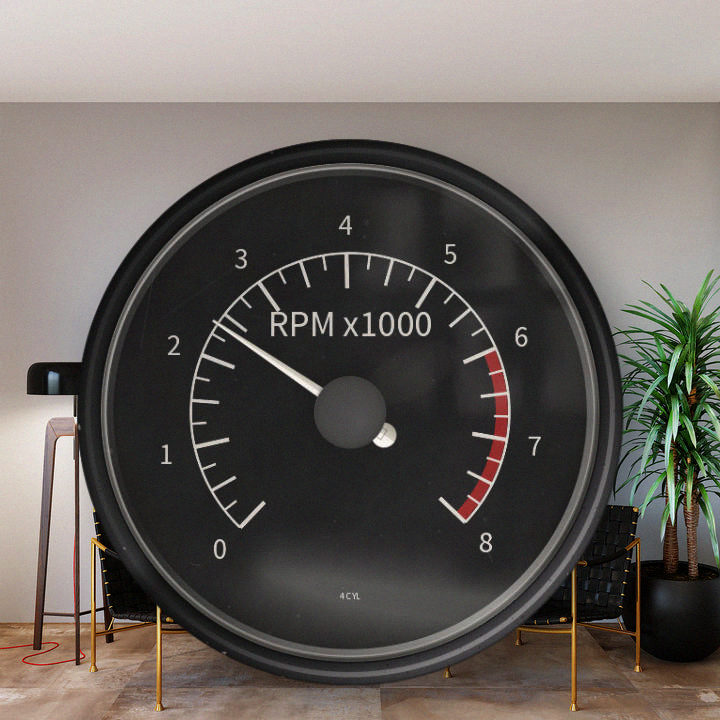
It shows 2375 rpm
